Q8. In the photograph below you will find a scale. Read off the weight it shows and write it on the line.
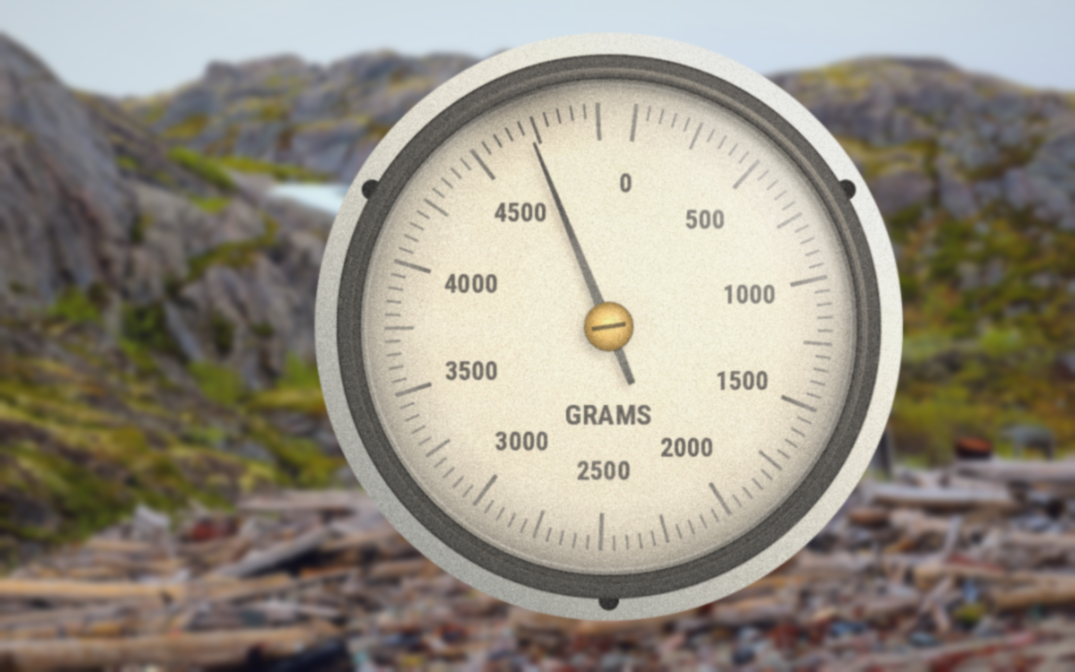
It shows 4725 g
